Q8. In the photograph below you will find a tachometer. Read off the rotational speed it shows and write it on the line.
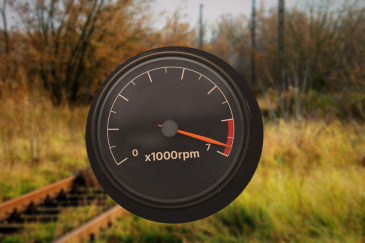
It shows 6750 rpm
